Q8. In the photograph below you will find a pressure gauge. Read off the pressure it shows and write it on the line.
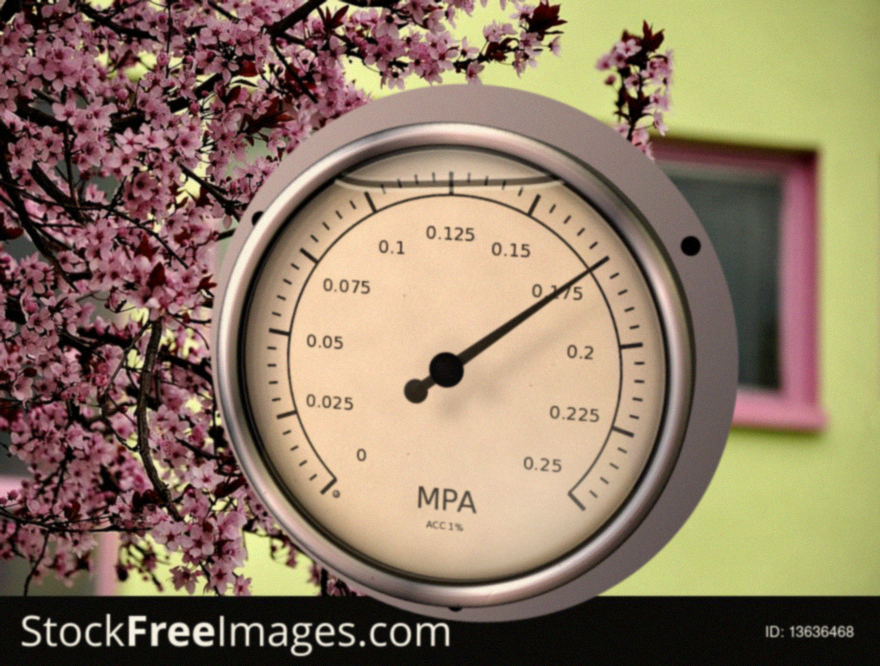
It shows 0.175 MPa
